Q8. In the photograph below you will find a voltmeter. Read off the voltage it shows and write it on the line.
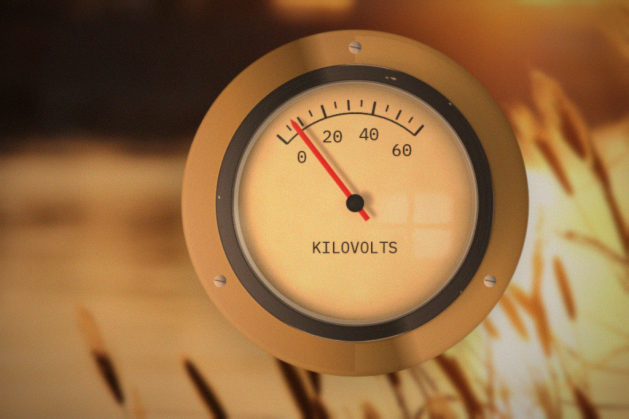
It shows 7.5 kV
